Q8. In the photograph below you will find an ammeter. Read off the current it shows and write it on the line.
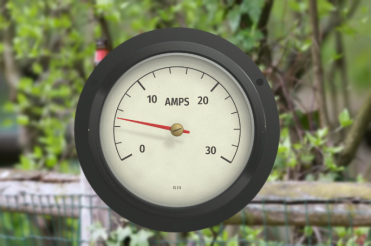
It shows 5 A
